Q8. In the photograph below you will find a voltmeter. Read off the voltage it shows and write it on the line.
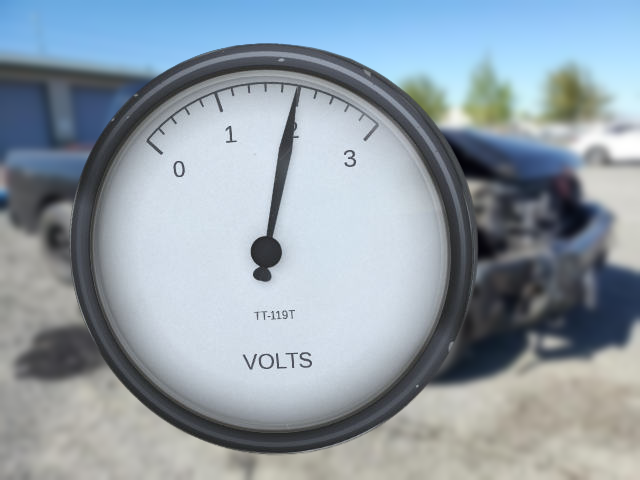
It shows 2 V
